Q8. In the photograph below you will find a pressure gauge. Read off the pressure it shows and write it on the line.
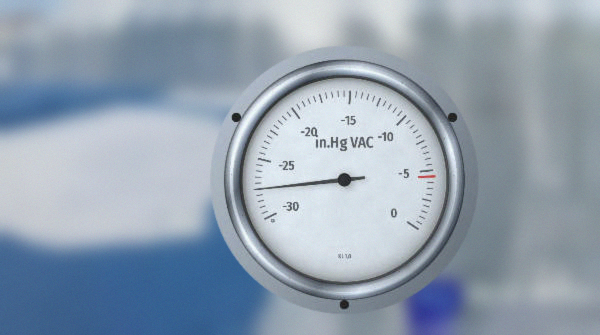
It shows -27.5 inHg
